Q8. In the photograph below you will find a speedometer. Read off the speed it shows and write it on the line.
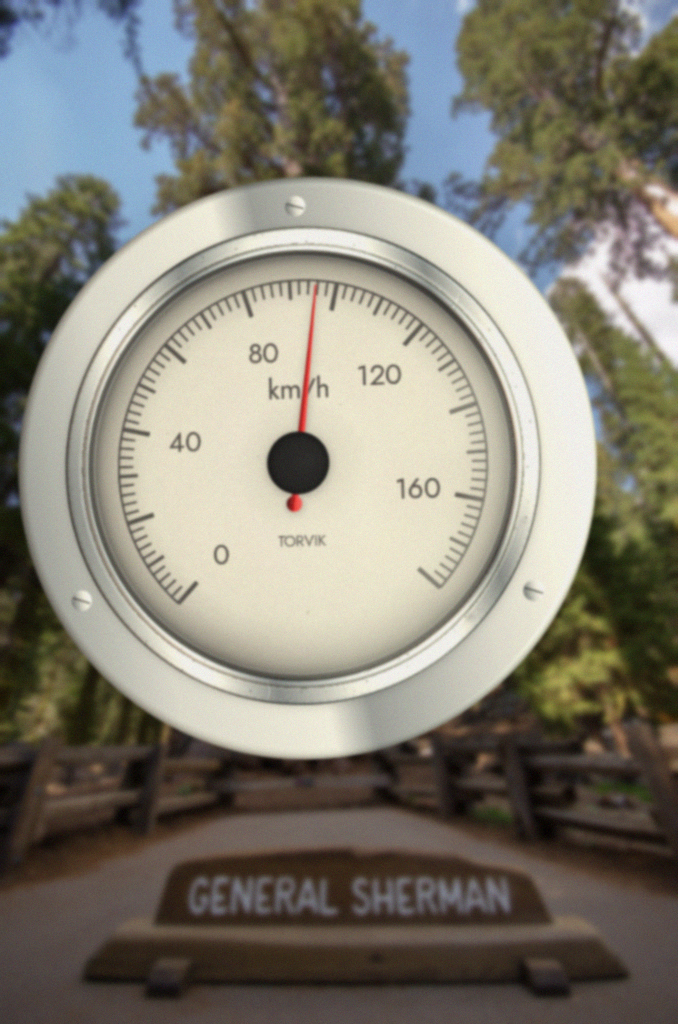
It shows 96 km/h
